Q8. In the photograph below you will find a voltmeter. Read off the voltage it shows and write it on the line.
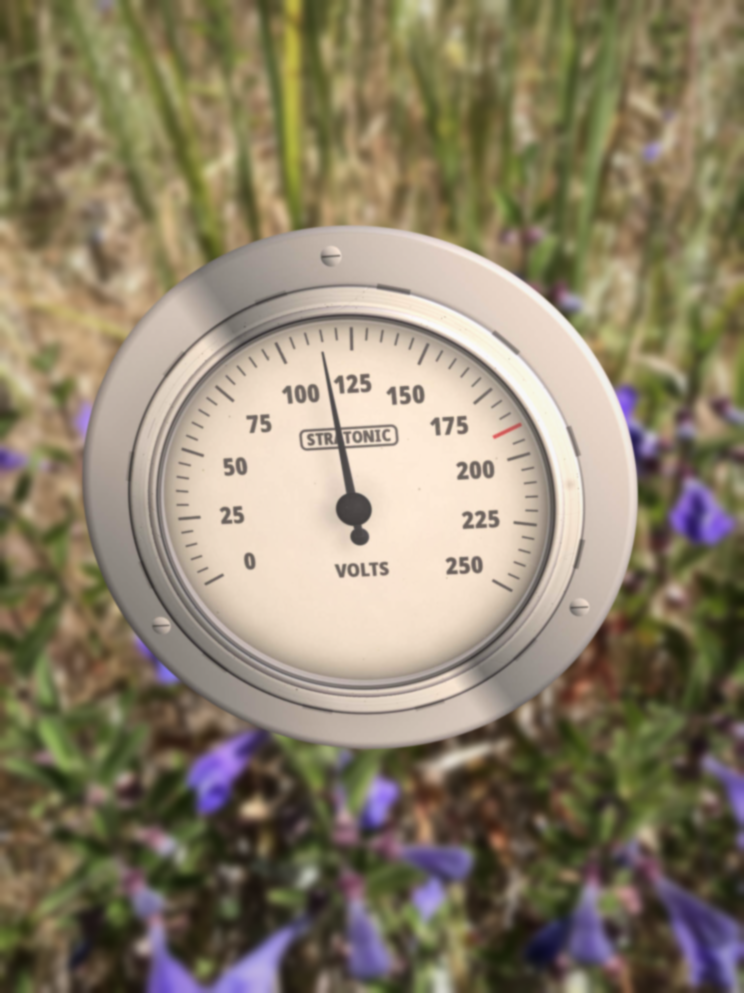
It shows 115 V
